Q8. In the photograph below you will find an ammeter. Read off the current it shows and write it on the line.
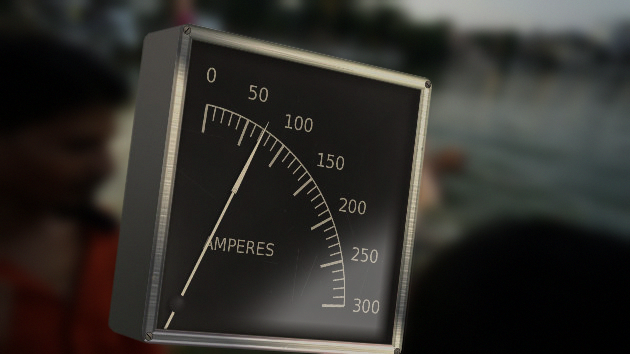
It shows 70 A
